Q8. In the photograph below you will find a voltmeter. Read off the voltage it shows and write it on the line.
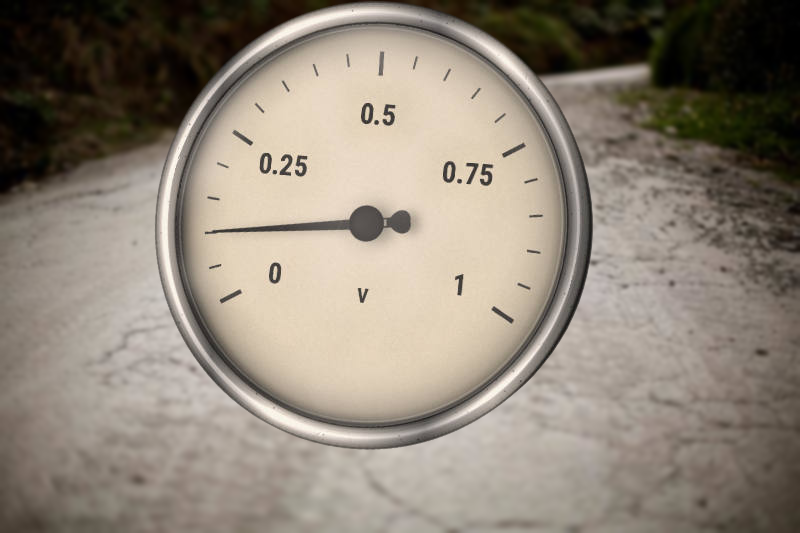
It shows 0.1 V
